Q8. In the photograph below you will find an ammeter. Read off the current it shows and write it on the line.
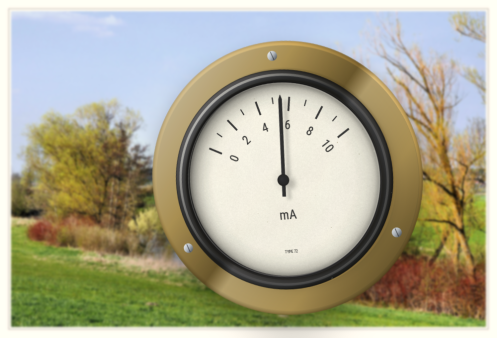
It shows 5.5 mA
